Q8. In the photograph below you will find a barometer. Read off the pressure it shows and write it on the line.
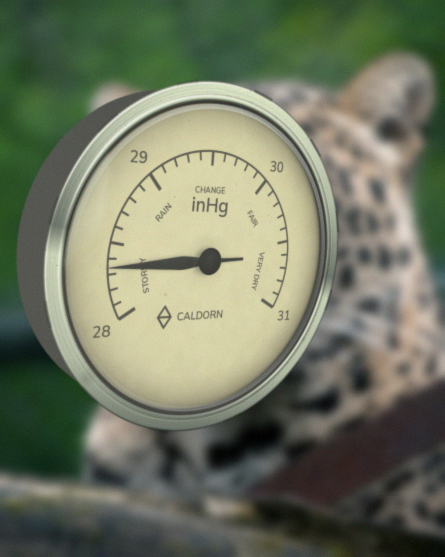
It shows 28.35 inHg
